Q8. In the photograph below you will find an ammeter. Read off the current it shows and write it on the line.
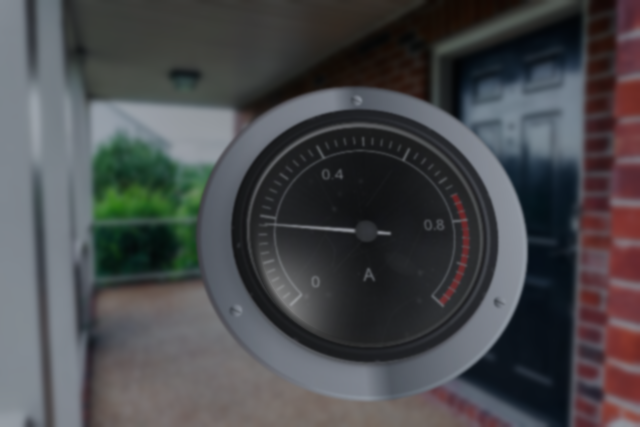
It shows 0.18 A
